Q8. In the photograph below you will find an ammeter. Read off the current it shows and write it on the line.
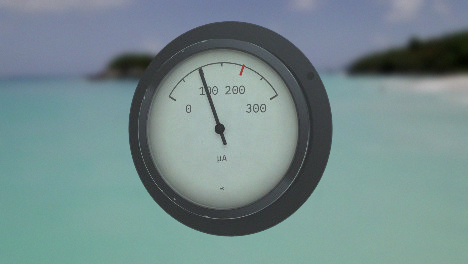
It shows 100 µA
